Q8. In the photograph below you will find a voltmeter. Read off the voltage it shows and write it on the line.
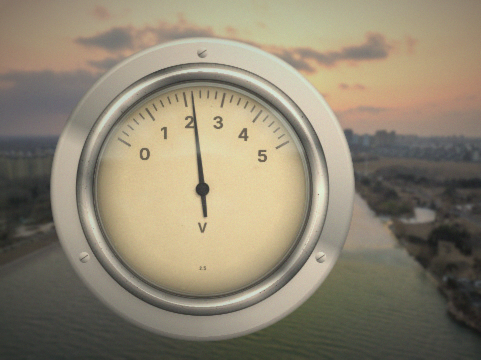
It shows 2.2 V
